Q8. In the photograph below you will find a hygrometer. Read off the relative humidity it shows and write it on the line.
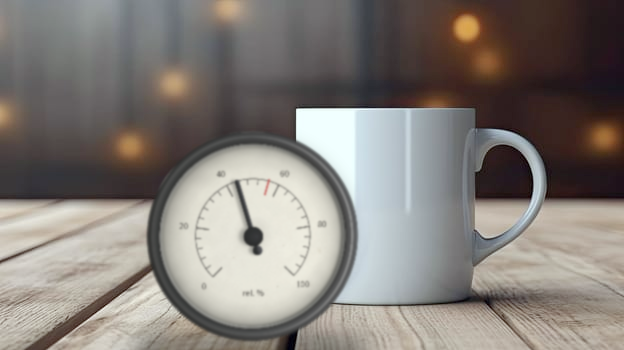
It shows 44 %
